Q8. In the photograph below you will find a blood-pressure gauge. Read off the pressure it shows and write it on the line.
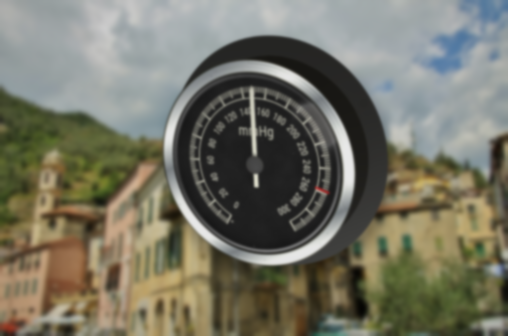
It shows 150 mmHg
